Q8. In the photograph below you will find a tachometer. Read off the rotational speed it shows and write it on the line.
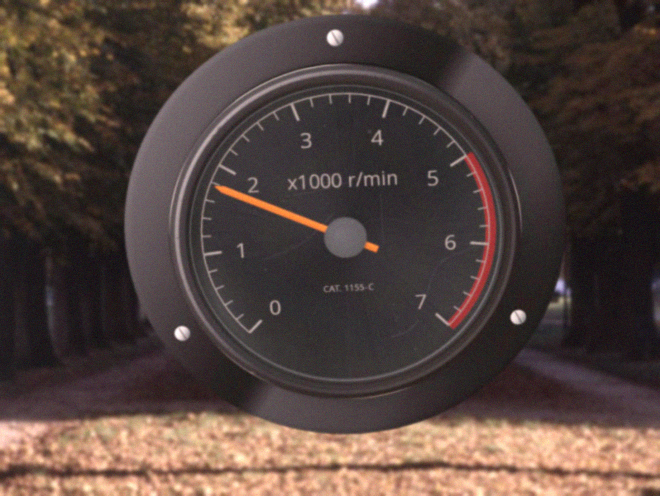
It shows 1800 rpm
